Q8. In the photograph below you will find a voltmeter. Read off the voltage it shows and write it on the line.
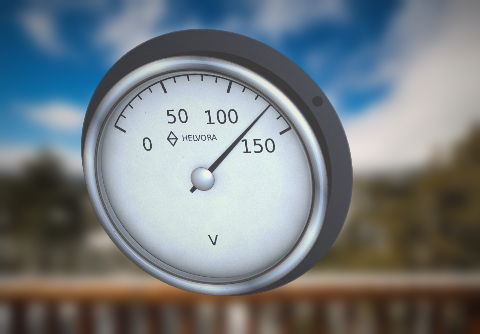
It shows 130 V
